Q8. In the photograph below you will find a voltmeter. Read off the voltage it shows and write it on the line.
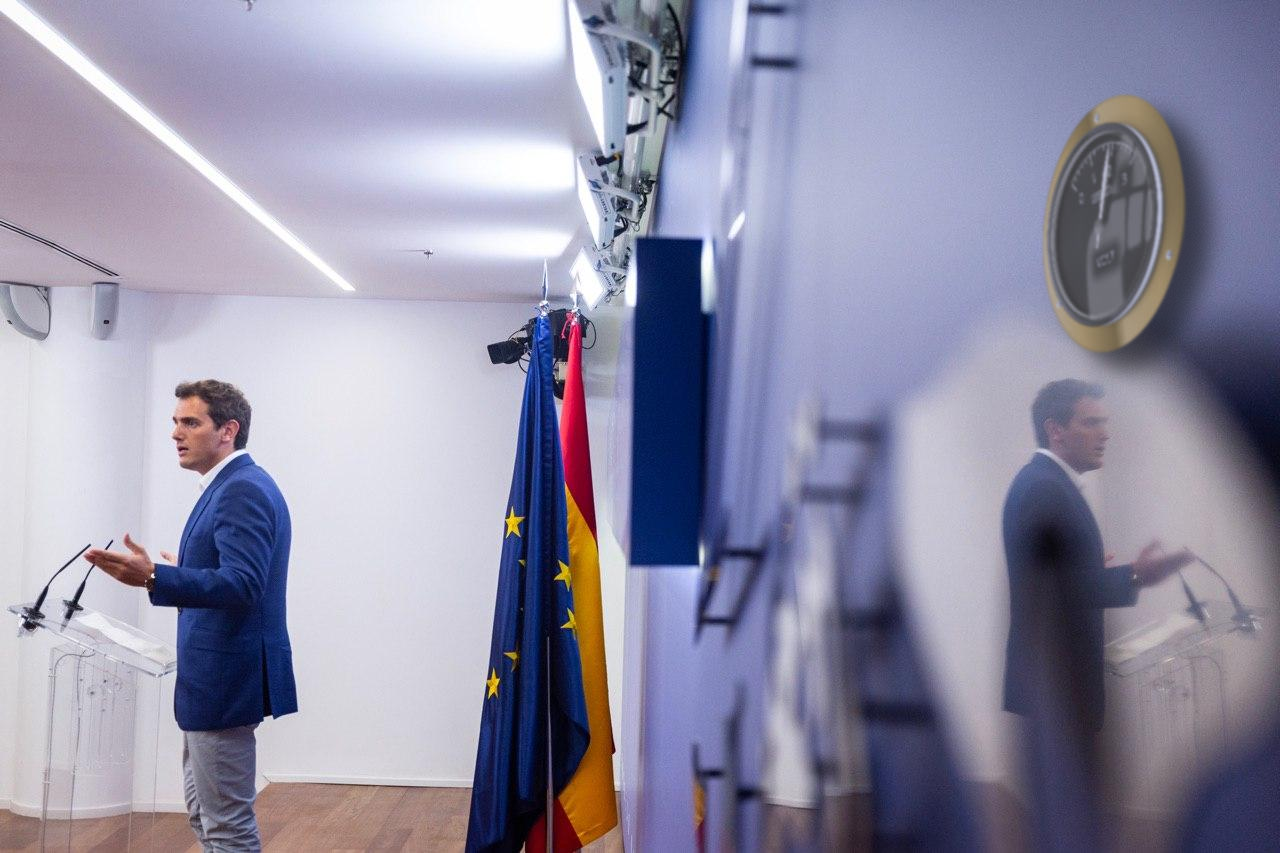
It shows 2 V
